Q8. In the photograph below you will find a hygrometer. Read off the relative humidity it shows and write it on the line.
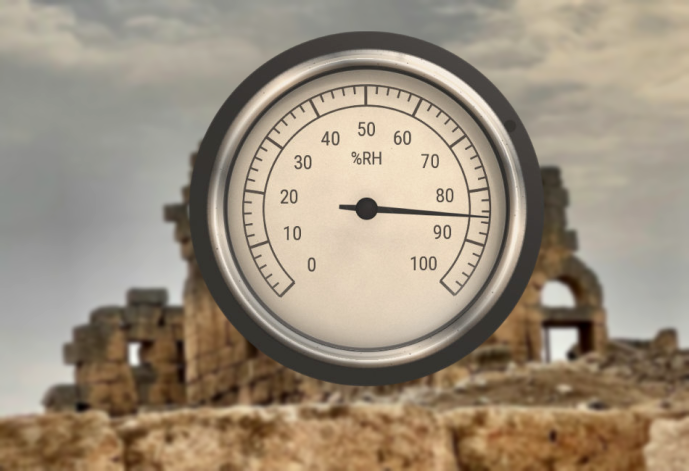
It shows 85 %
